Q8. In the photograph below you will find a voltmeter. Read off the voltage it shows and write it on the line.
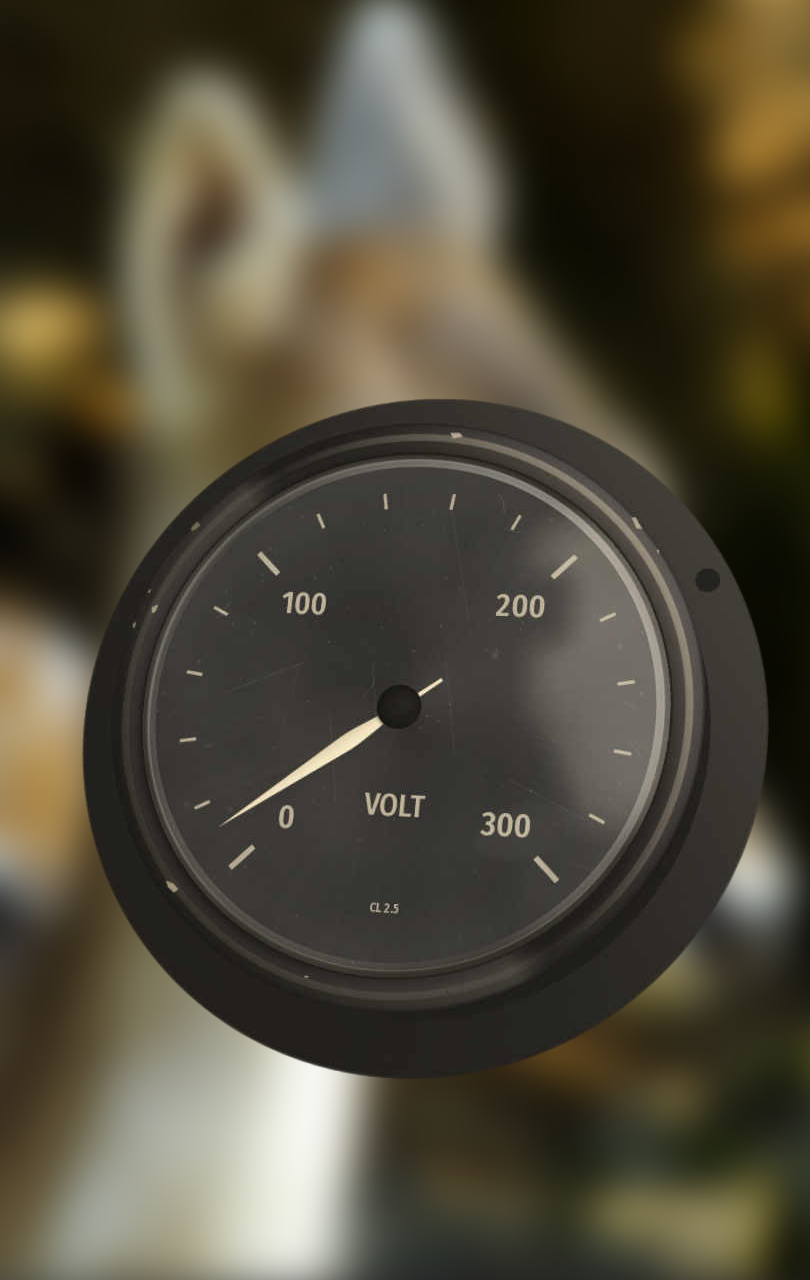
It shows 10 V
